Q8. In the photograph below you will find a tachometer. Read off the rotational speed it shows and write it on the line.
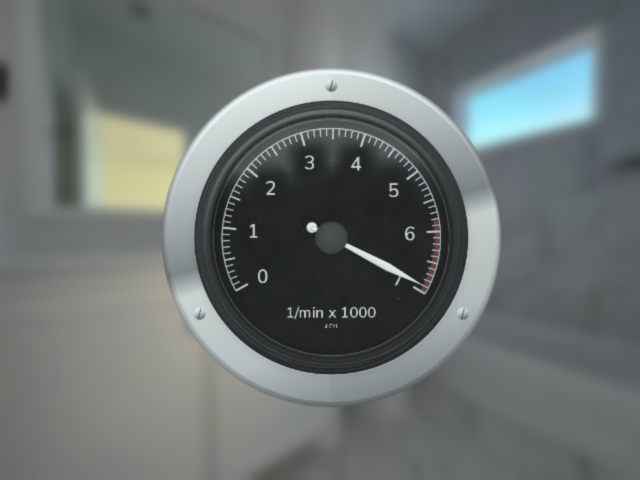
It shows 6900 rpm
